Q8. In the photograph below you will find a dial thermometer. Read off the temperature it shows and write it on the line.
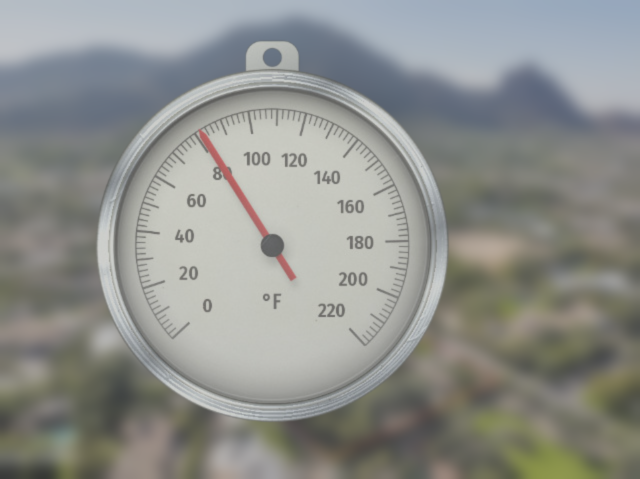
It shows 82 °F
